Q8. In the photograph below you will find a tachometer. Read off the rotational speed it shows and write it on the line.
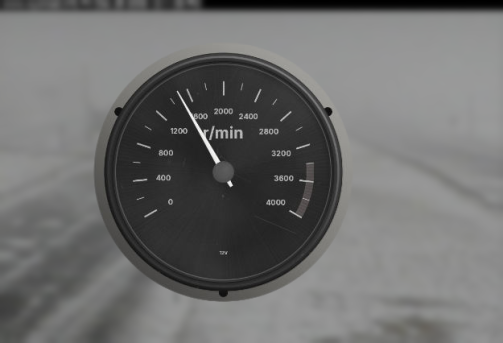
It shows 1500 rpm
